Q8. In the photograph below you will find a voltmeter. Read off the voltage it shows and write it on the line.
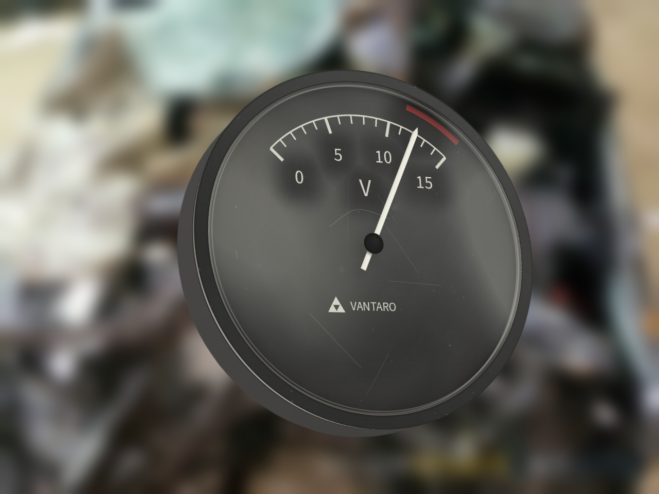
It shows 12 V
